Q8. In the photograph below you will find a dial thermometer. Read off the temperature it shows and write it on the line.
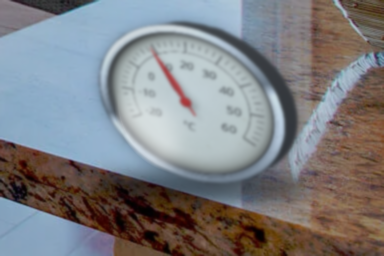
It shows 10 °C
